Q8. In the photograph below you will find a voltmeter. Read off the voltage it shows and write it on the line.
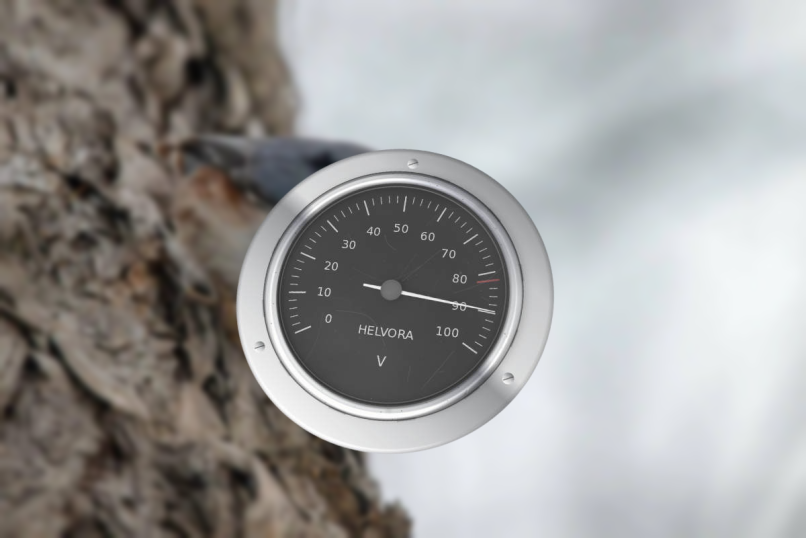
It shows 90 V
